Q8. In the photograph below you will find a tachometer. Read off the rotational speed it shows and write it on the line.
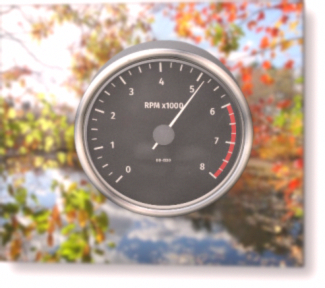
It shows 5125 rpm
